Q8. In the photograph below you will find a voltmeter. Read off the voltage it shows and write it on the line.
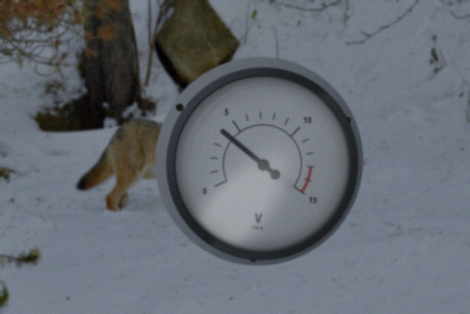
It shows 4 V
